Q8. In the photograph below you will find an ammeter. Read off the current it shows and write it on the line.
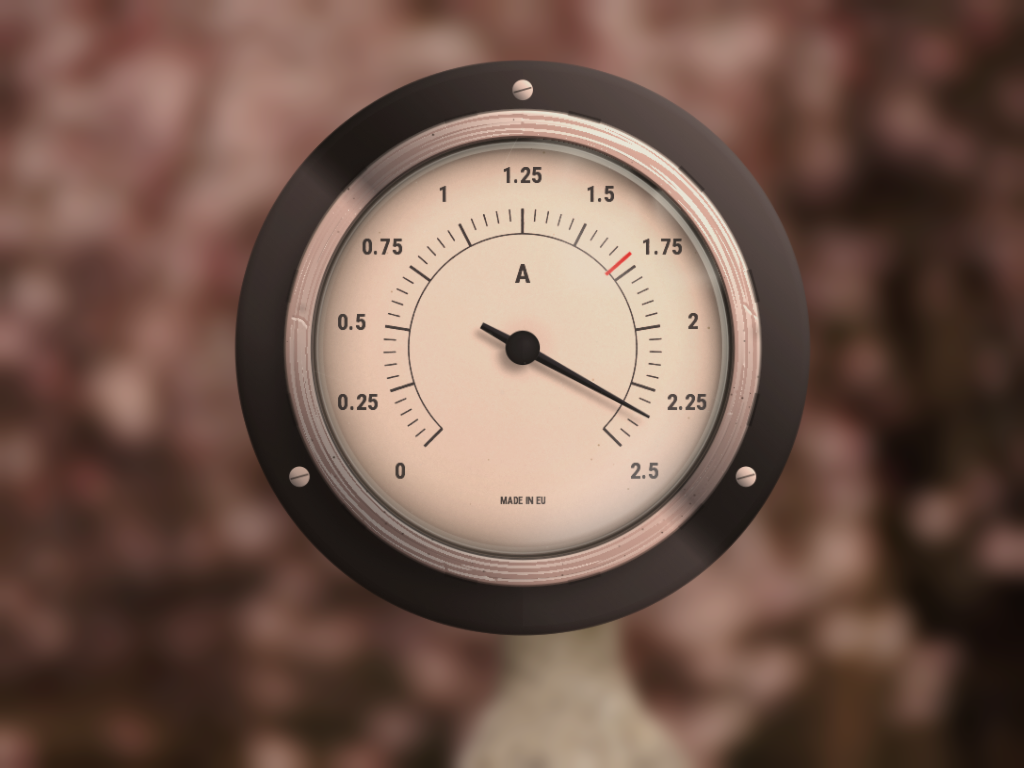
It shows 2.35 A
